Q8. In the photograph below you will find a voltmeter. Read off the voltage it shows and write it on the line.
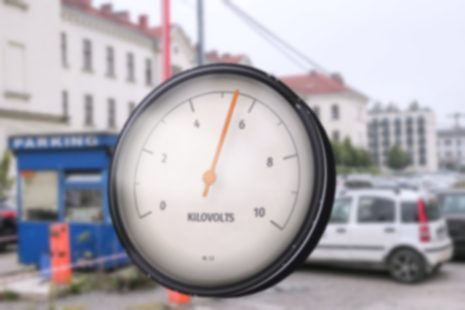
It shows 5.5 kV
